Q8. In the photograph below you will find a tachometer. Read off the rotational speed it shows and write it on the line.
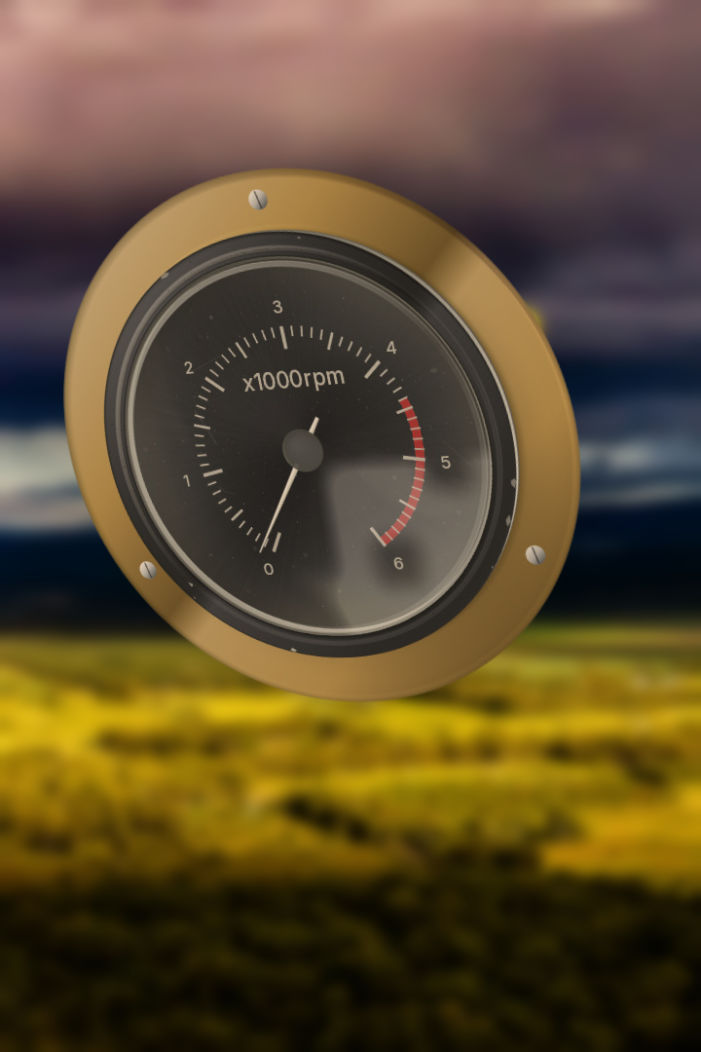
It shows 100 rpm
